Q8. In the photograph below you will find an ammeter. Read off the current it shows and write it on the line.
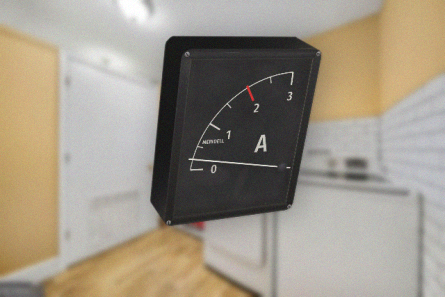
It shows 0.25 A
